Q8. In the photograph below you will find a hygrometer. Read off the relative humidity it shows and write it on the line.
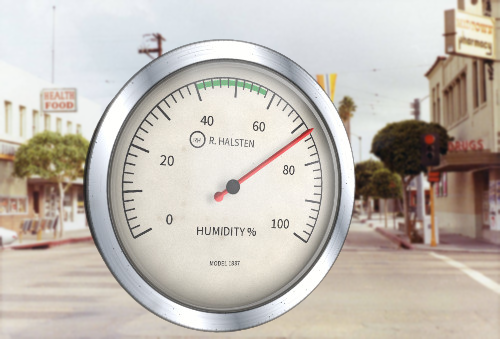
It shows 72 %
